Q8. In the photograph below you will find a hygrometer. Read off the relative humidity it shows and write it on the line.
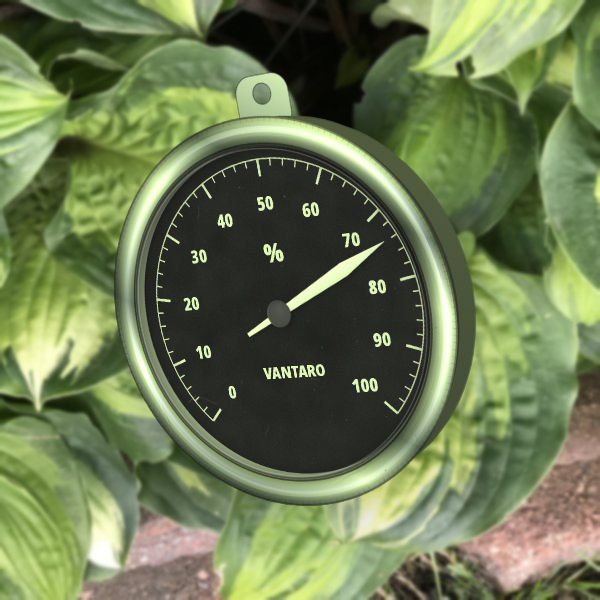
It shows 74 %
